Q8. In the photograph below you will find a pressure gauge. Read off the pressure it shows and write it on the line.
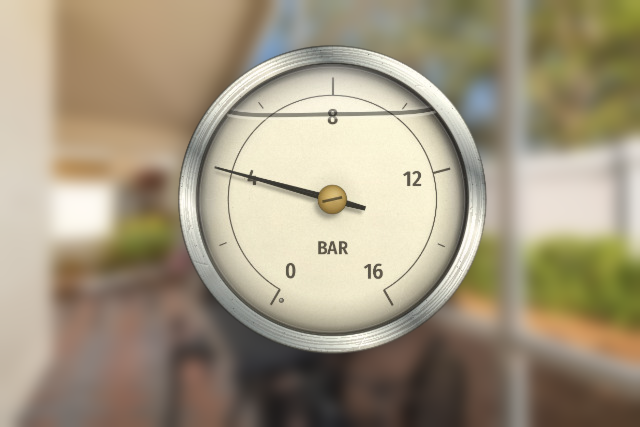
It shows 4 bar
